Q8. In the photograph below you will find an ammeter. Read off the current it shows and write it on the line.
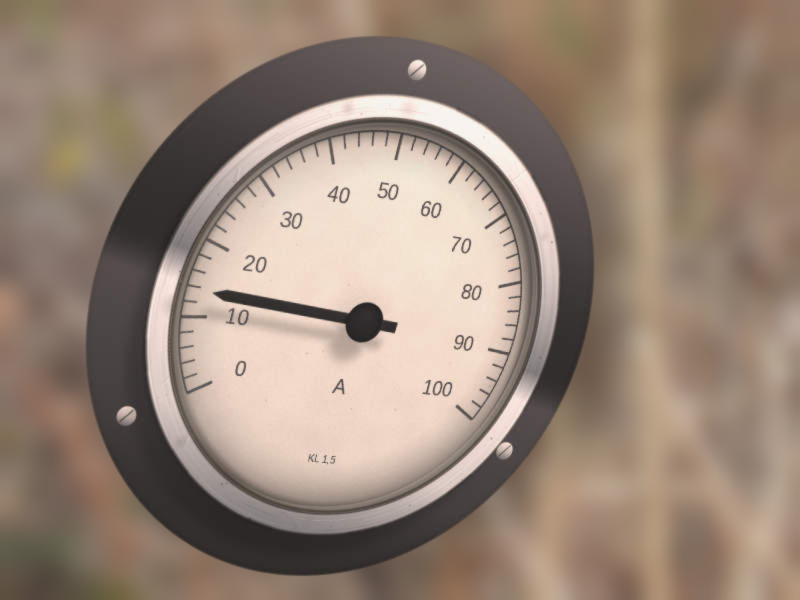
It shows 14 A
